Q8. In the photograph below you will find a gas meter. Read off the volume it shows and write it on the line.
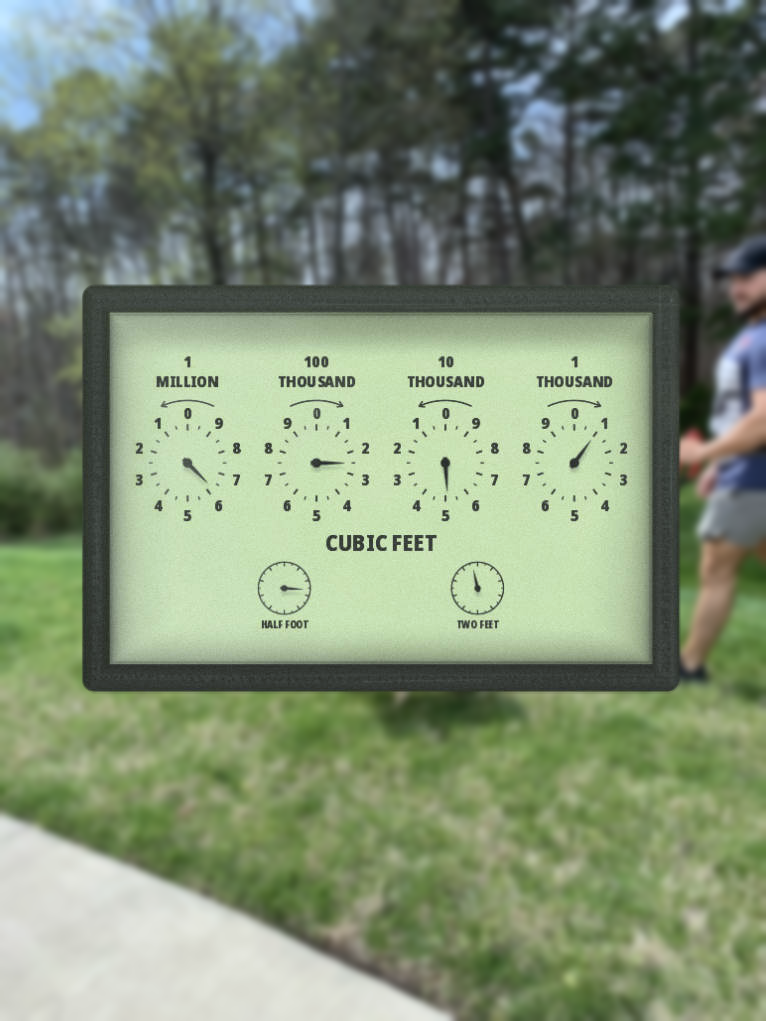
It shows 625100 ft³
